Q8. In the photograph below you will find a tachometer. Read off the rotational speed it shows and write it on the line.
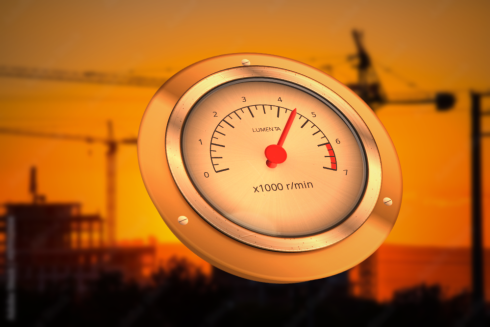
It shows 4500 rpm
